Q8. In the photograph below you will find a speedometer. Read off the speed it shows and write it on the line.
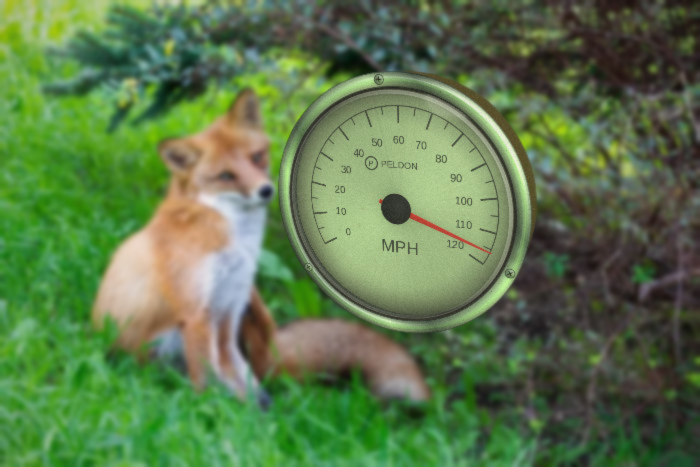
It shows 115 mph
